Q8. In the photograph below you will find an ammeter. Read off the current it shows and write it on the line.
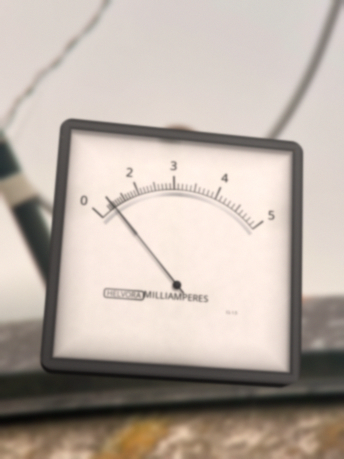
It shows 1 mA
